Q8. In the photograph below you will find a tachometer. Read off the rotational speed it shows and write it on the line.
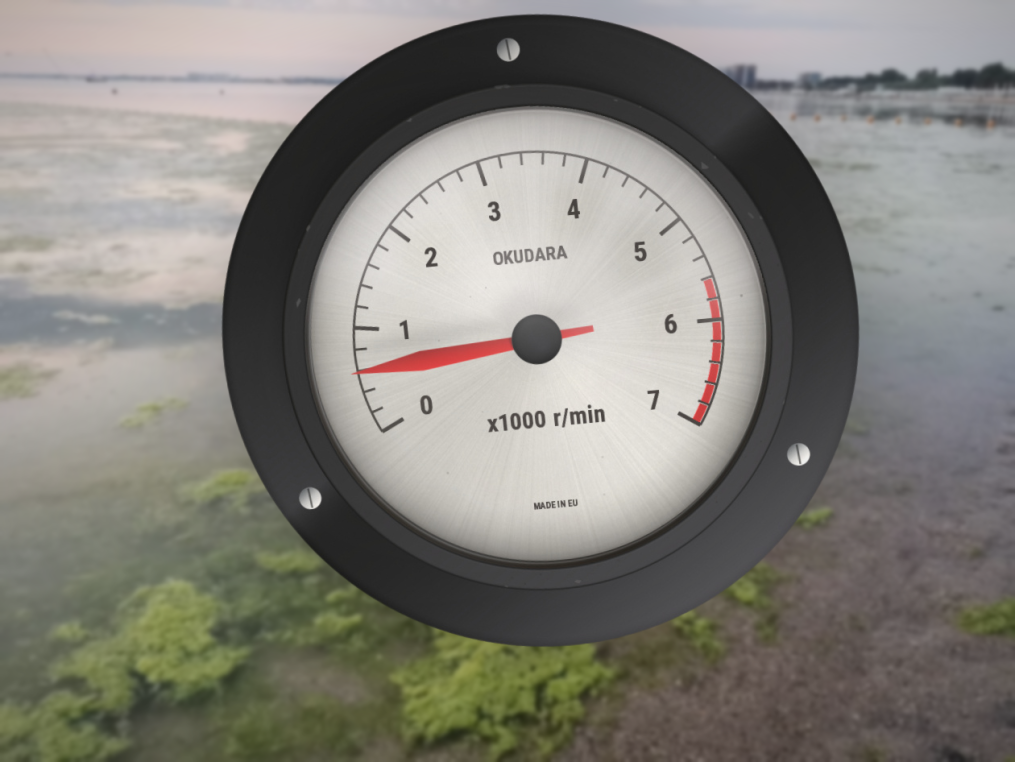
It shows 600 rpm
